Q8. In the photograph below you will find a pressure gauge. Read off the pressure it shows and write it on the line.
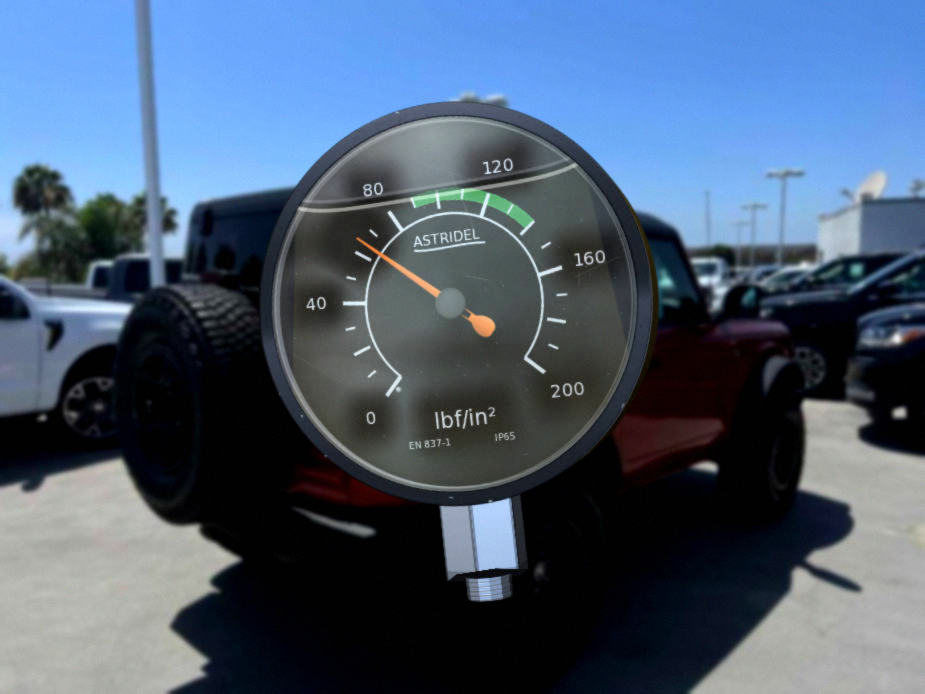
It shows 65 psi
